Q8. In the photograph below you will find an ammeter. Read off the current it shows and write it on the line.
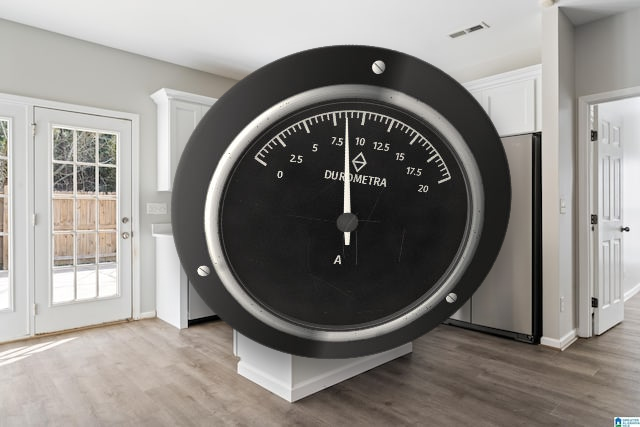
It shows 8.5 A
